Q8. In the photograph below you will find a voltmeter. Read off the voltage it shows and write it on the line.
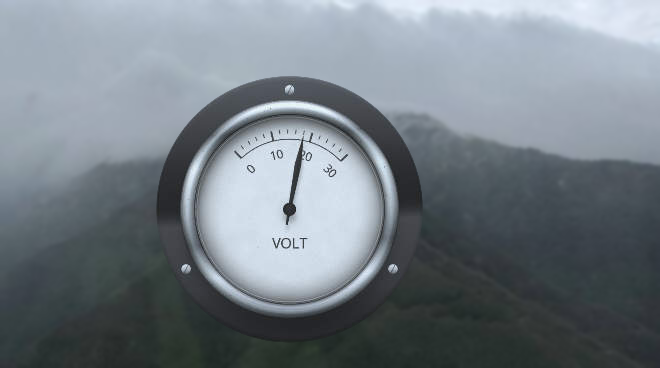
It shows 18 V
